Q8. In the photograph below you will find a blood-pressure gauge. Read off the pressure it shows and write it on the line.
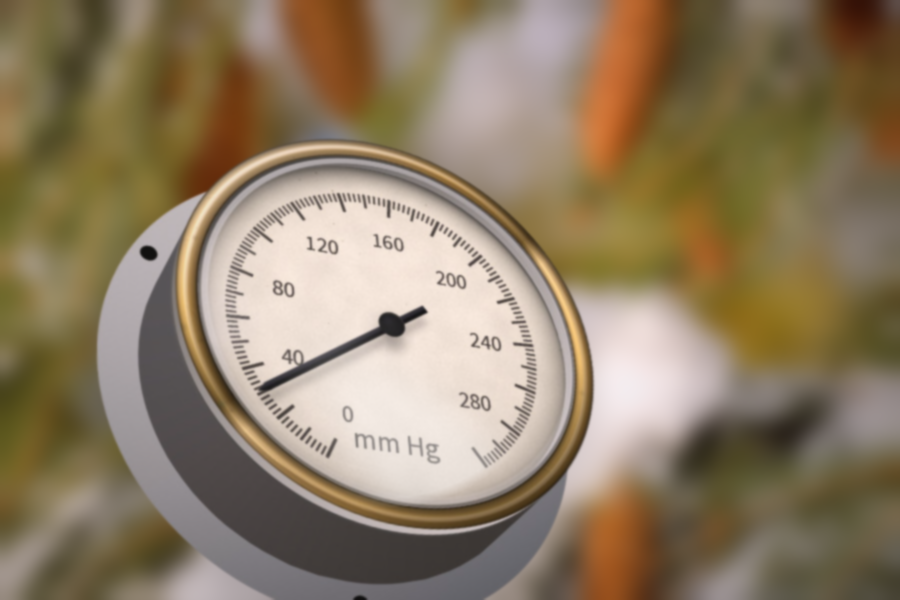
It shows 30 mmHg
